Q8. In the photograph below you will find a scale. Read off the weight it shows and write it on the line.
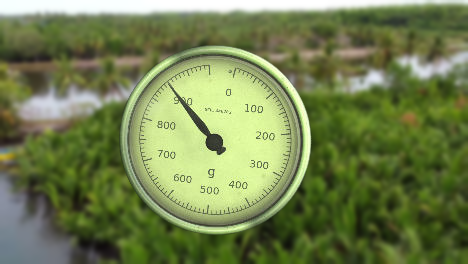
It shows 900 g
